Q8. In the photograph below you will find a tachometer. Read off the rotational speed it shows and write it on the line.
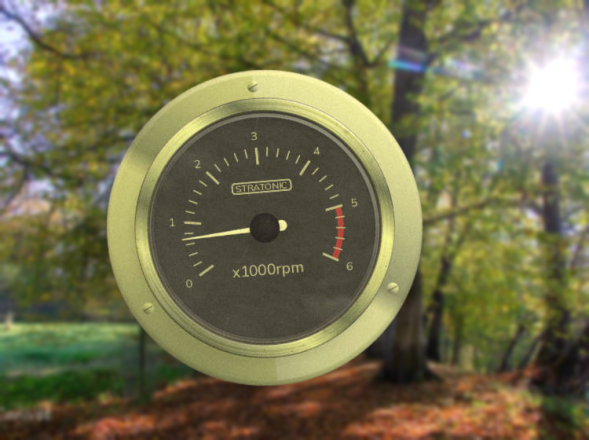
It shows 700 rpm
